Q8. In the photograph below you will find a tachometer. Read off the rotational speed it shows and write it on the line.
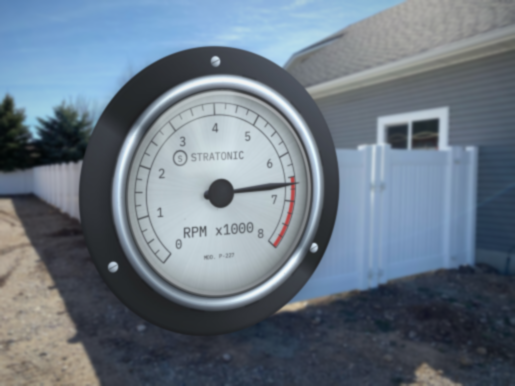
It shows 6625 rpm
